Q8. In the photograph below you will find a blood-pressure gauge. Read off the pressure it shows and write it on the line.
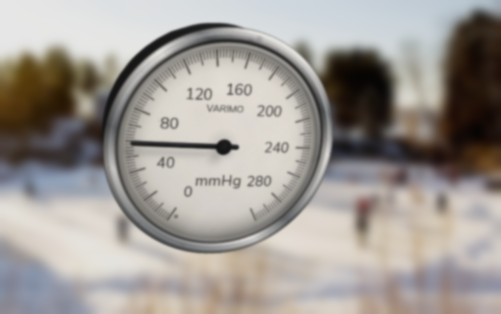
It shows 60 mmHg
